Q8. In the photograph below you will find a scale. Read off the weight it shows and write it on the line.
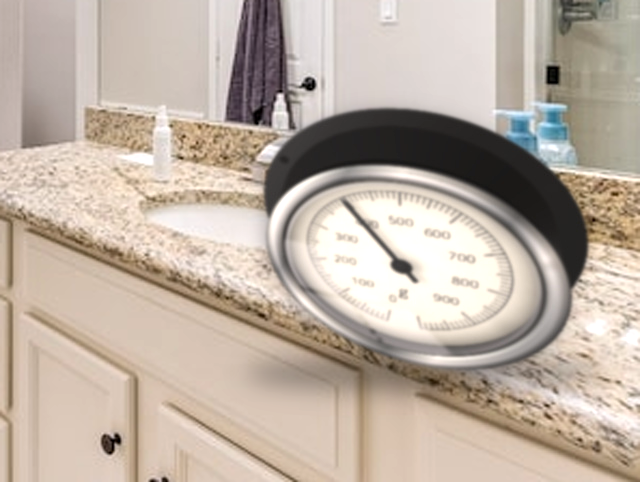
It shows 400 g
